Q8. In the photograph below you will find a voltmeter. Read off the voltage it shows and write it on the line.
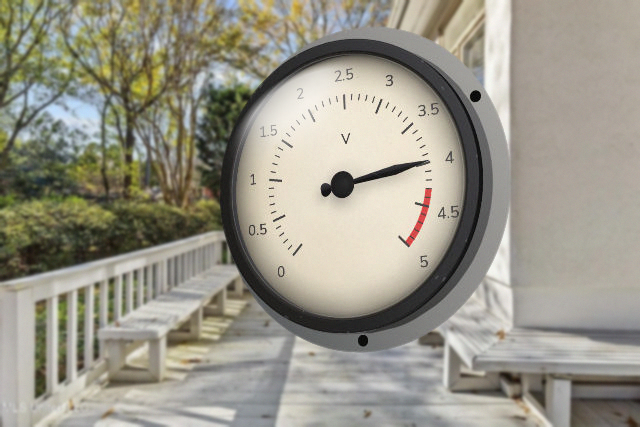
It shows 4 V
